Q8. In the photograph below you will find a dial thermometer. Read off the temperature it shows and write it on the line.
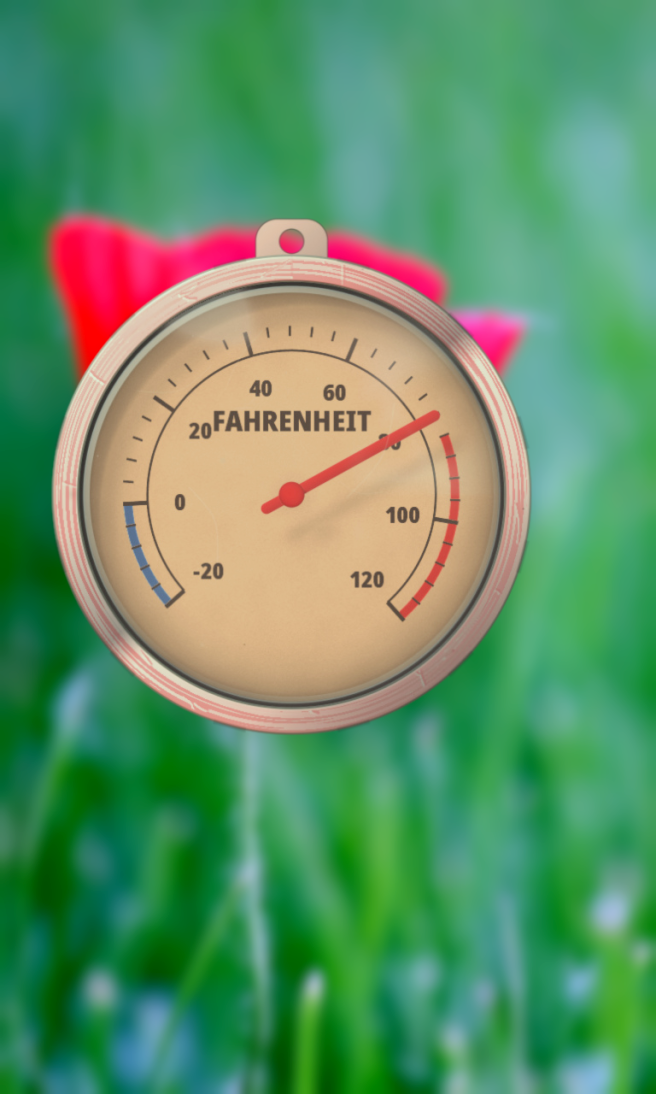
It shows 80 °F
